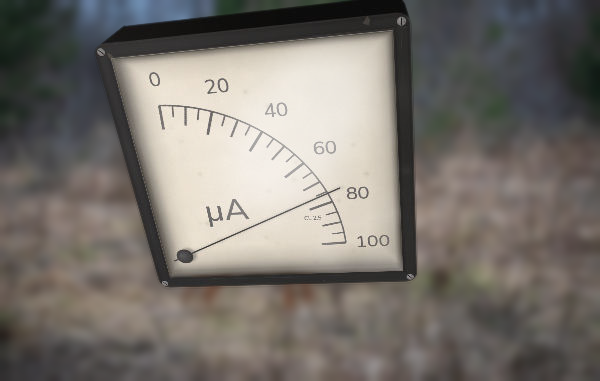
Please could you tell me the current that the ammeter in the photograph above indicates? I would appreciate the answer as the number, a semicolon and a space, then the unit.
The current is 75; µA
